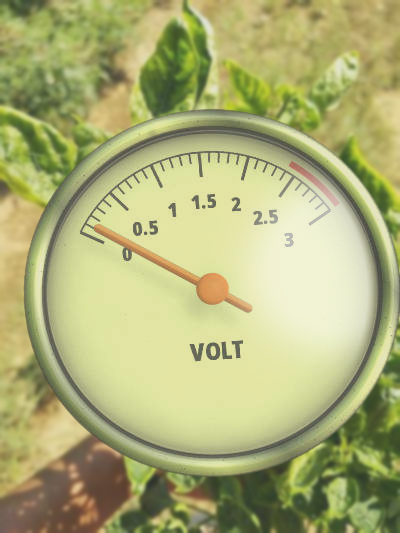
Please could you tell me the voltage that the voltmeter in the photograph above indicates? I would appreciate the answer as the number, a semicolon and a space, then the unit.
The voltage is 0.1; V
